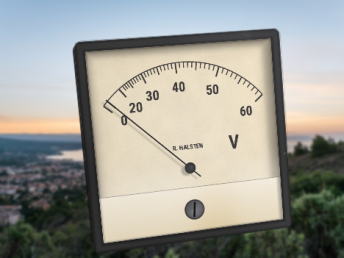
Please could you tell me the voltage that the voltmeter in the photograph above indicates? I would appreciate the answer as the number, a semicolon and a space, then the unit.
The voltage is 10; V
